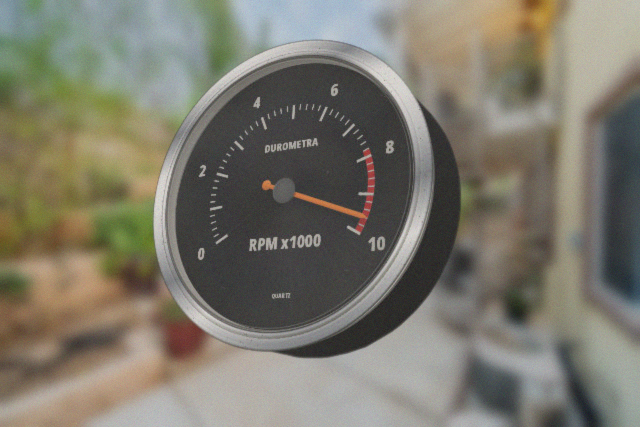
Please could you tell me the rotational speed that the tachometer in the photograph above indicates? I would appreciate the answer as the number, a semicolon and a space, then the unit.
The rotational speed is 9600; rpm
